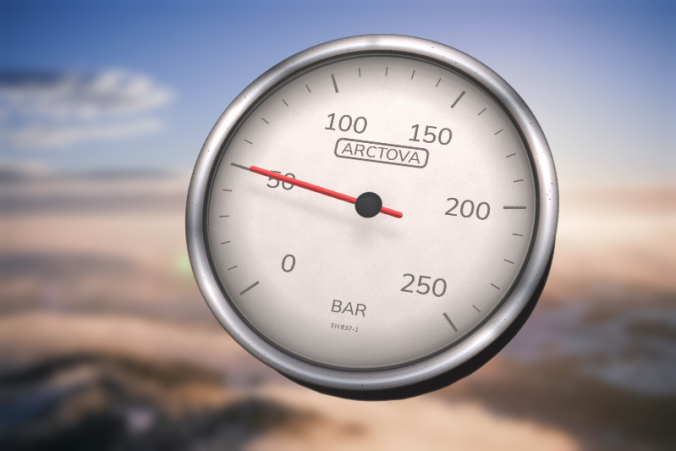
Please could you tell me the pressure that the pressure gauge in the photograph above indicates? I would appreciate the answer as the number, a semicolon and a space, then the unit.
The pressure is 50; bar
